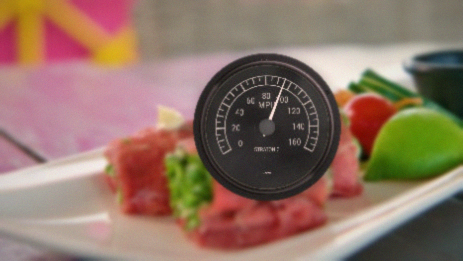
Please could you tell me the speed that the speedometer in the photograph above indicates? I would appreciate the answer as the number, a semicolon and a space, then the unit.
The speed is 95; mph
